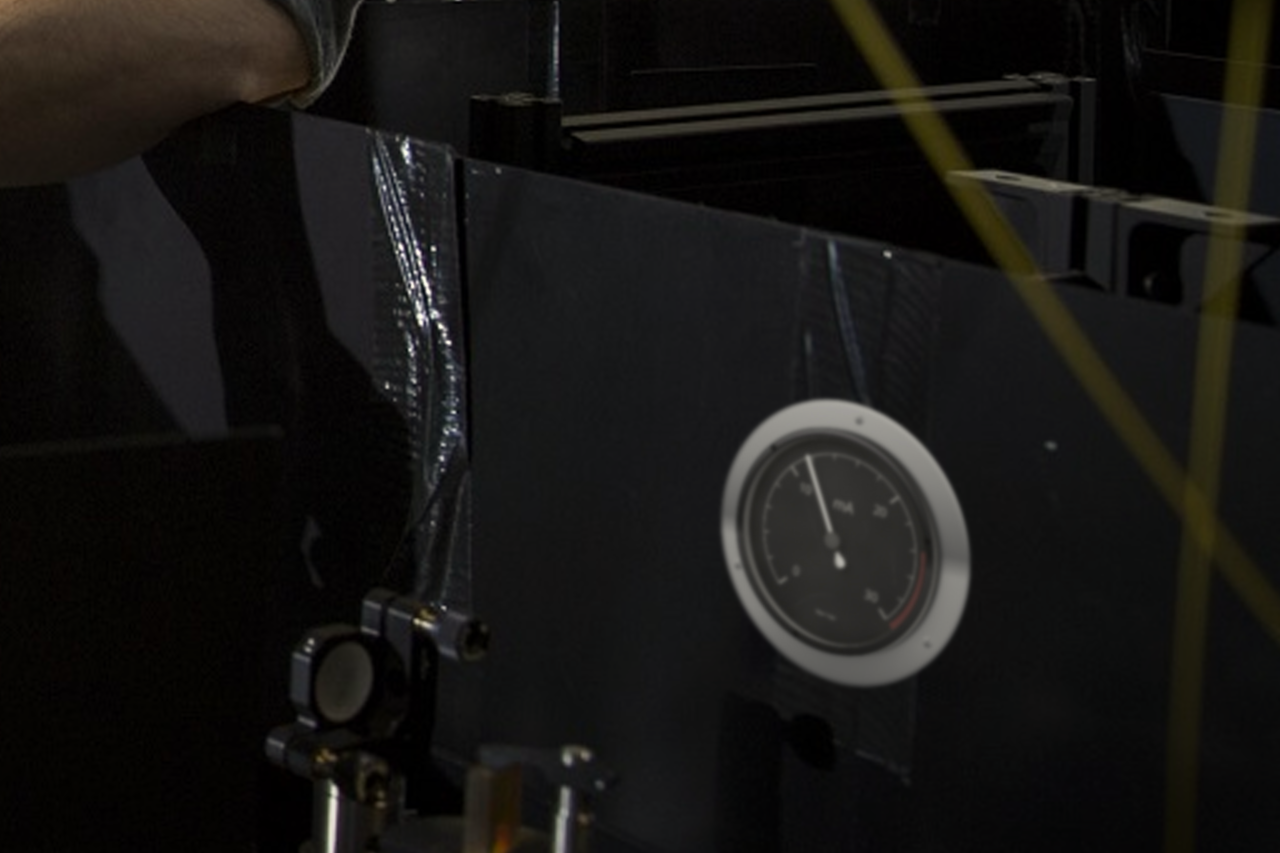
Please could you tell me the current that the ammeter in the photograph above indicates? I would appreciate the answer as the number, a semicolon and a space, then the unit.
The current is 12; mA
